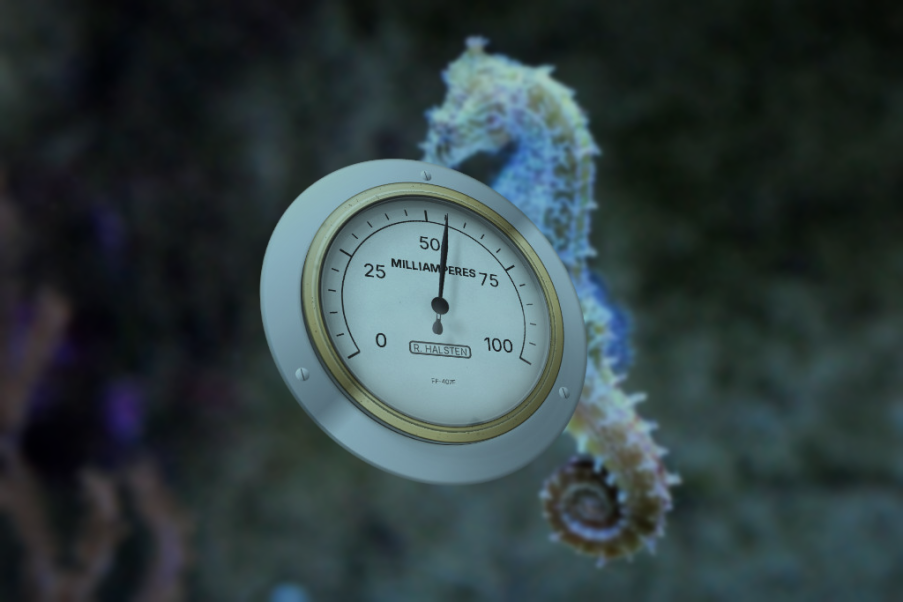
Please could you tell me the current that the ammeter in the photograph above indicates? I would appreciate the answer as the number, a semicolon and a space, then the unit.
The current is 55; mA
